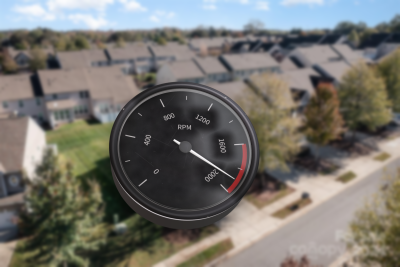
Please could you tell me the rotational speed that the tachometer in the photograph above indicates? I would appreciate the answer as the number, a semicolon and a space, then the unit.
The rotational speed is 1900; rpm
